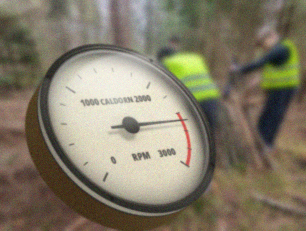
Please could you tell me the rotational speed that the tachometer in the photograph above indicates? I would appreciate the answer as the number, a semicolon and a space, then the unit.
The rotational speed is 2500; rpm
